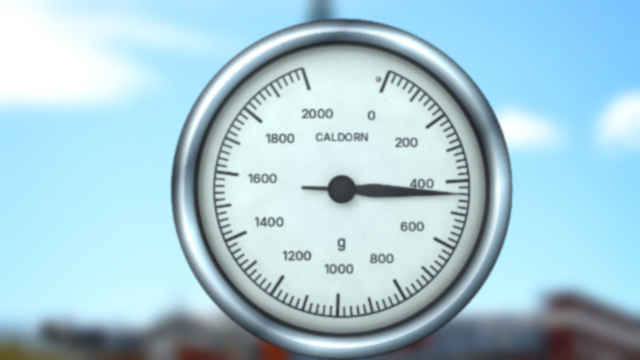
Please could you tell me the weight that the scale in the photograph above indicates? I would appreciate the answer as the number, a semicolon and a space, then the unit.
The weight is 440; g
